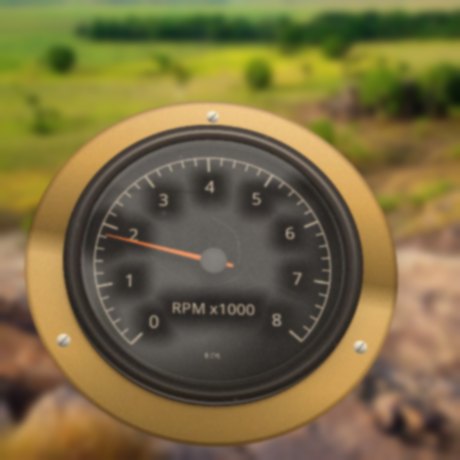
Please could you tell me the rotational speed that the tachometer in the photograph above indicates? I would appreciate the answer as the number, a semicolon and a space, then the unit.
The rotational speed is 1800; rpm
